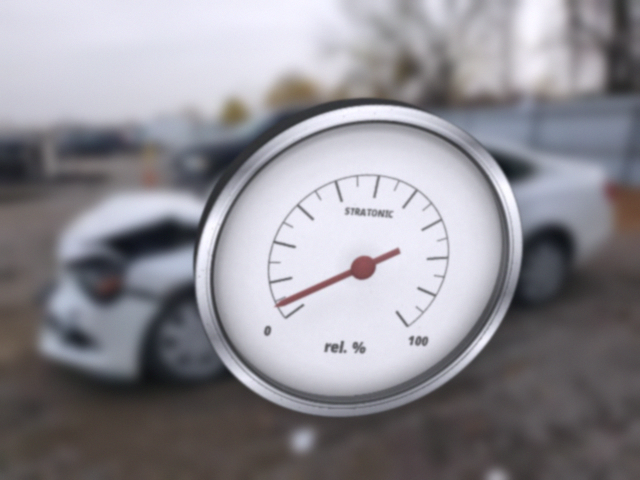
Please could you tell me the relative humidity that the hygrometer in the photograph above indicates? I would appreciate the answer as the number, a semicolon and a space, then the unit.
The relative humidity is 5; %
